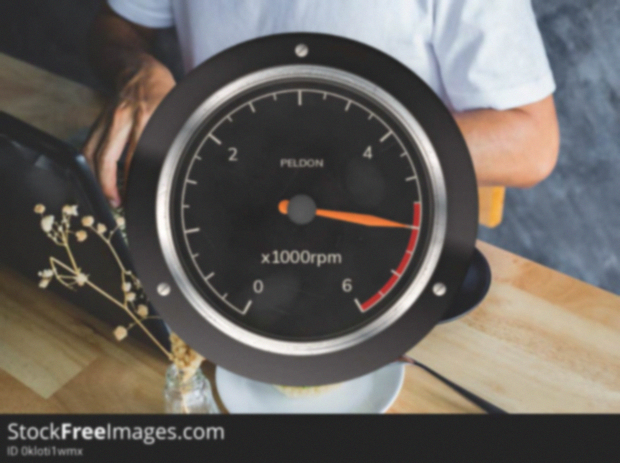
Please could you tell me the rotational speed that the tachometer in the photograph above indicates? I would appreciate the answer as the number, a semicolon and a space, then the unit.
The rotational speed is 5000; rpm
